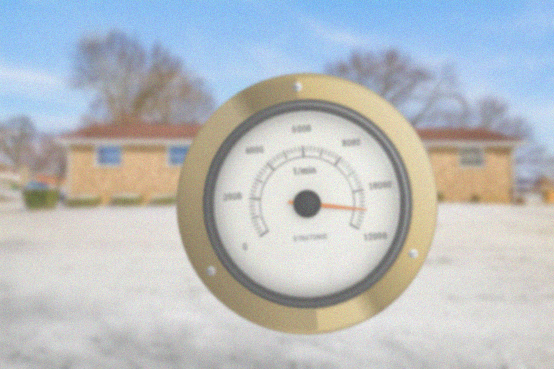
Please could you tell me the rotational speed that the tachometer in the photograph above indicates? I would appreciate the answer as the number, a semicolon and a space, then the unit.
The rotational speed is 11000; rpm
